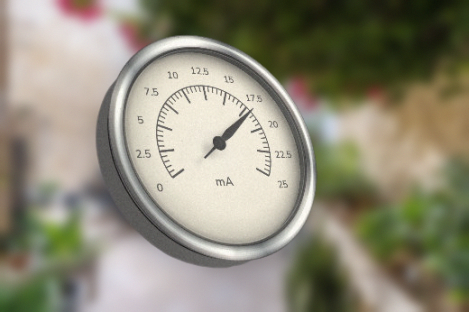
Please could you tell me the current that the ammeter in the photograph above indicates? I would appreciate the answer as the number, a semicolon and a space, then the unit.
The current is 18; mA
